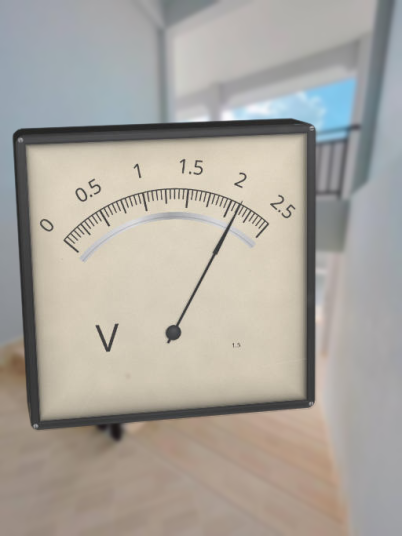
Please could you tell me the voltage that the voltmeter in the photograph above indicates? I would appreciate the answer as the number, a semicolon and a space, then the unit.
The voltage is 2.1; V
